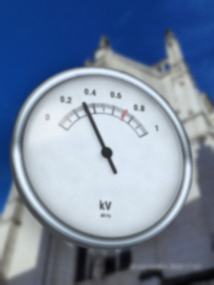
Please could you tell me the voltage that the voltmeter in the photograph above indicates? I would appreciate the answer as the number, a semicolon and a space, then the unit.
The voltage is 0.3; kV
